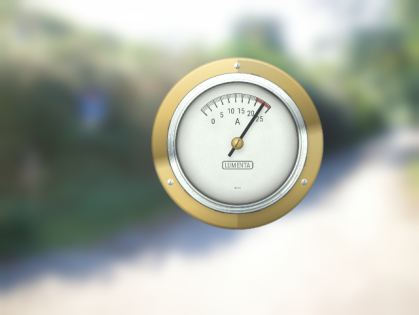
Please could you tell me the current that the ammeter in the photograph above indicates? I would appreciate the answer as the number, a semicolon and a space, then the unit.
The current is 22.5; A
